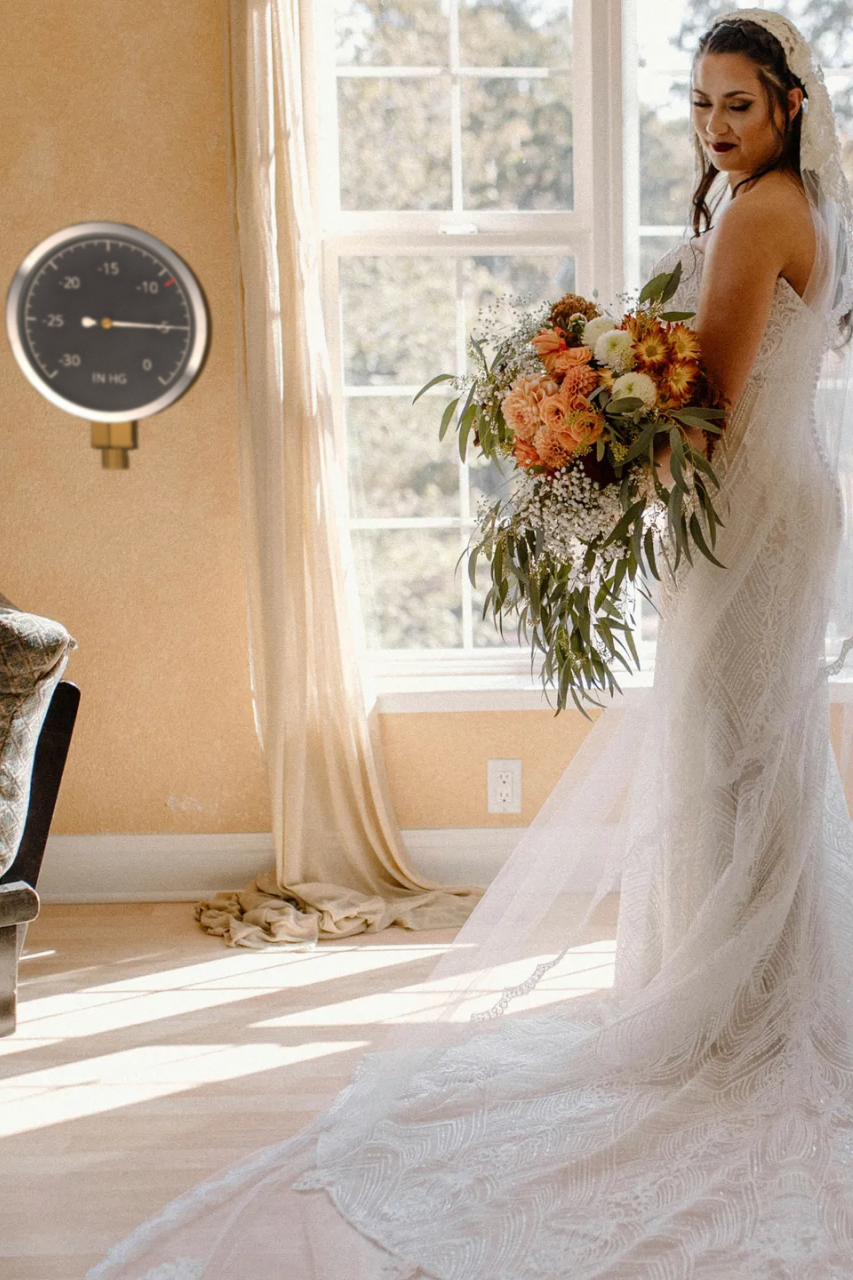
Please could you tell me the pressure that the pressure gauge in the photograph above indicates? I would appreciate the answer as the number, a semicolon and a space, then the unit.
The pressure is -5; inHg
